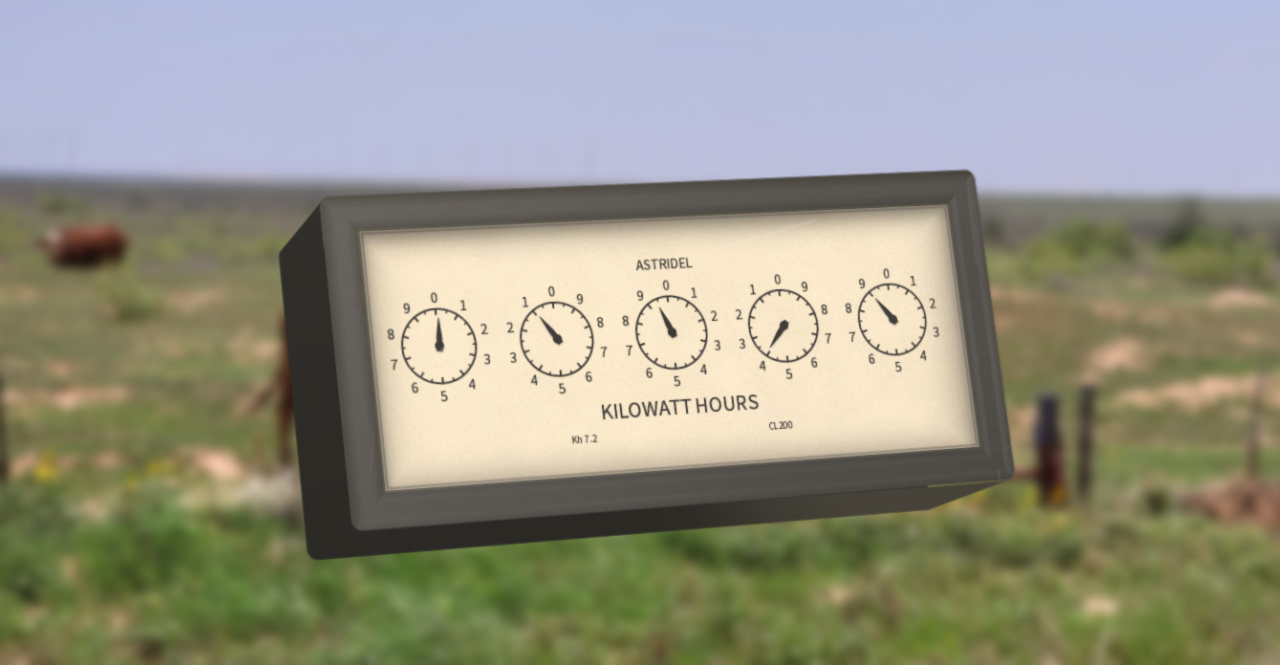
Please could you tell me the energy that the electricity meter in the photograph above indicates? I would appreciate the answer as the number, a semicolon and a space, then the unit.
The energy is 939; kWh
